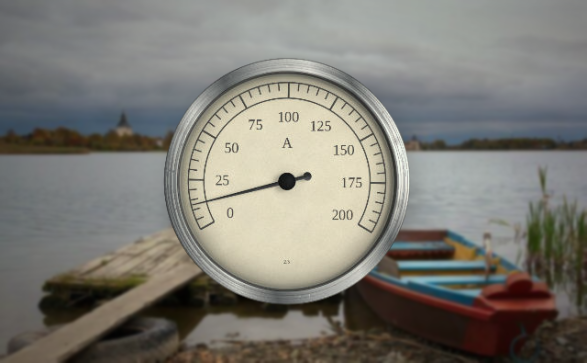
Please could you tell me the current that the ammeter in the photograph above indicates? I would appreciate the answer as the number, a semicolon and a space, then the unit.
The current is 12.5; A
